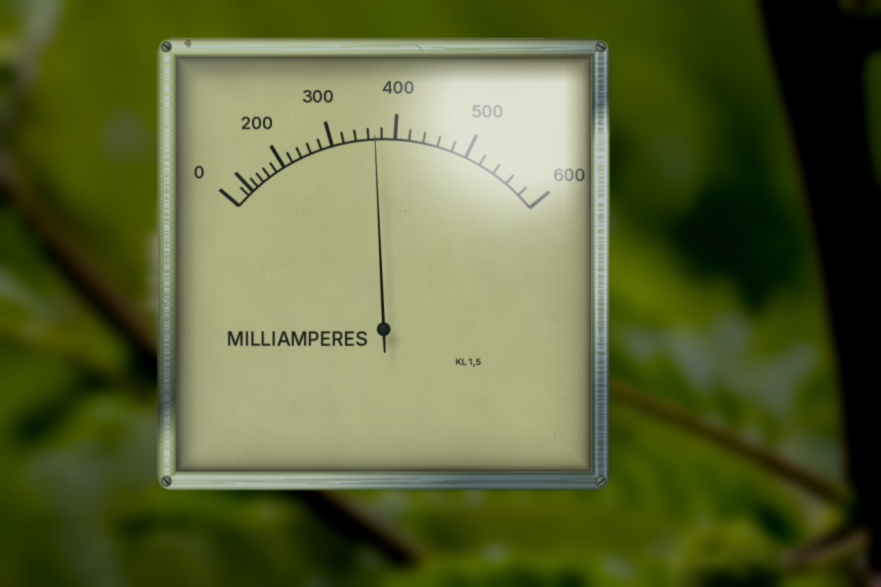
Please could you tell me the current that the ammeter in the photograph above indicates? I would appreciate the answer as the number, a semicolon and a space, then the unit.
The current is 370; mA
